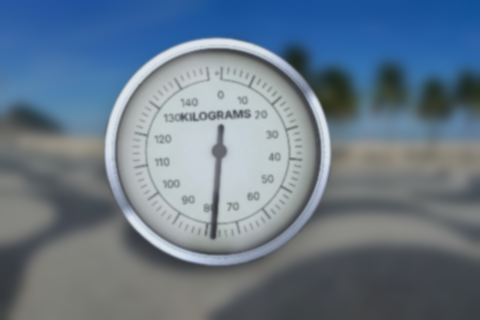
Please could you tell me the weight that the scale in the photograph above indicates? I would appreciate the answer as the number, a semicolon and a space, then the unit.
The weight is 78; kg
